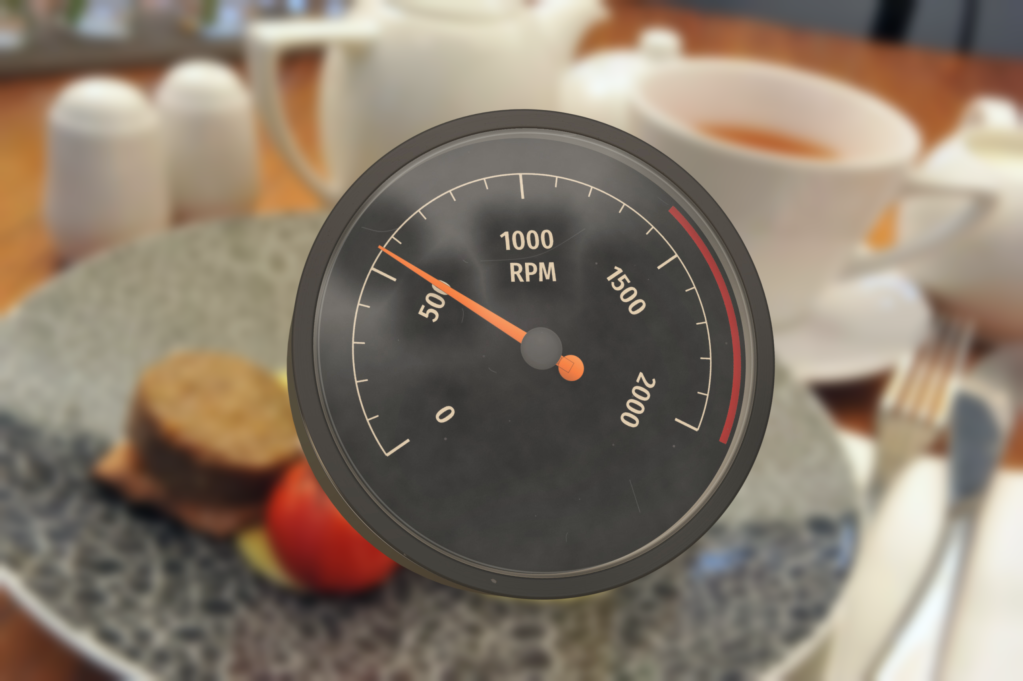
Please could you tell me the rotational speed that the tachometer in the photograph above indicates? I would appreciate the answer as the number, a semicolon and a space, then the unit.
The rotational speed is 550; rpm
